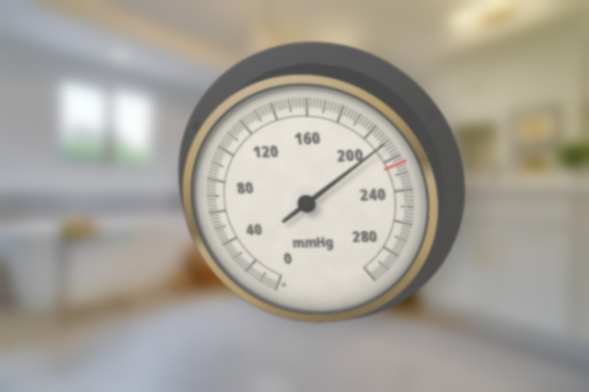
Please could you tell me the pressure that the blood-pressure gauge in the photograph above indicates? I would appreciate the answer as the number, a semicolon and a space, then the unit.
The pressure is 210; mmHg
